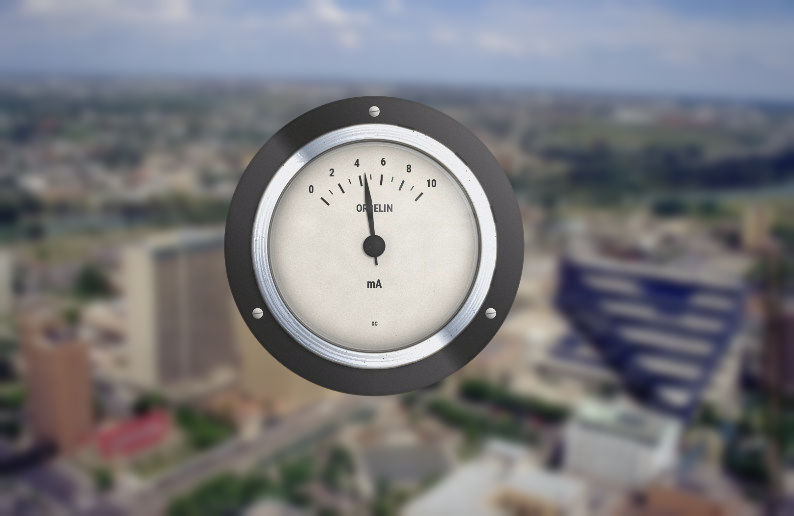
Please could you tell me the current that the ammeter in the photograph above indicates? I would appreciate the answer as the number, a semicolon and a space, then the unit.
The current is 4.5; mA
